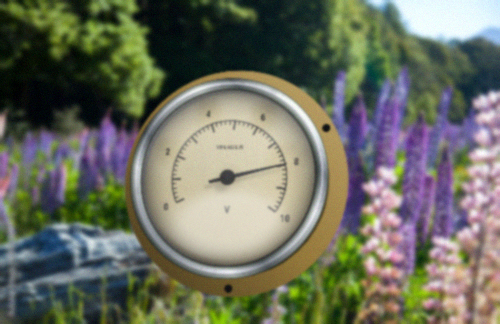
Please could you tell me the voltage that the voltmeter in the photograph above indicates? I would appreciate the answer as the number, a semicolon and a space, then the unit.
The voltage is 8; V
